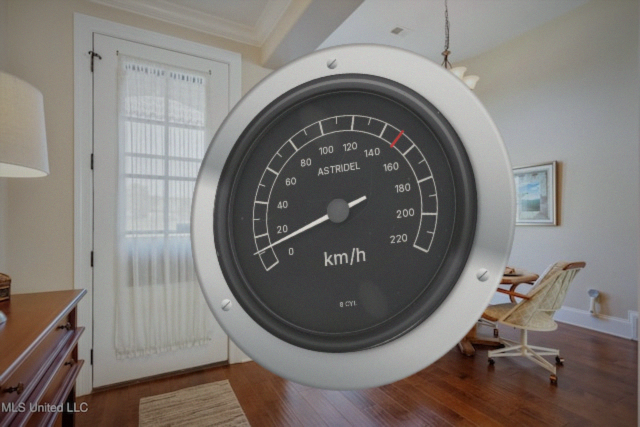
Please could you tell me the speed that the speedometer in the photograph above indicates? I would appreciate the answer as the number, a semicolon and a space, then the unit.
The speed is 10; km/h
